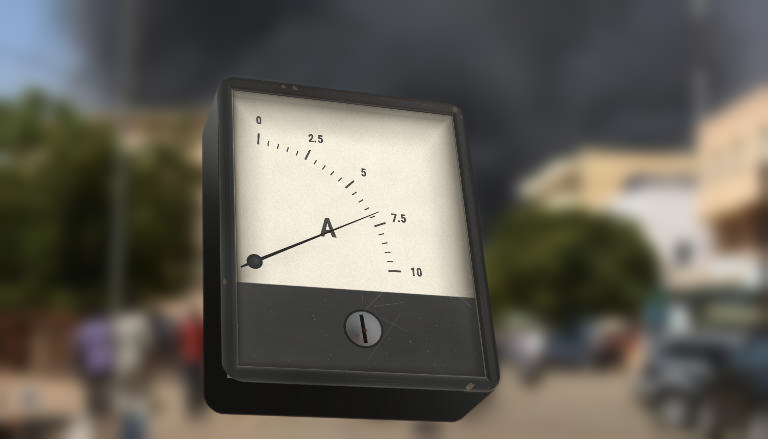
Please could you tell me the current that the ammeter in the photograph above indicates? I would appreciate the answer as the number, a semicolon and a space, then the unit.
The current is 7; A
